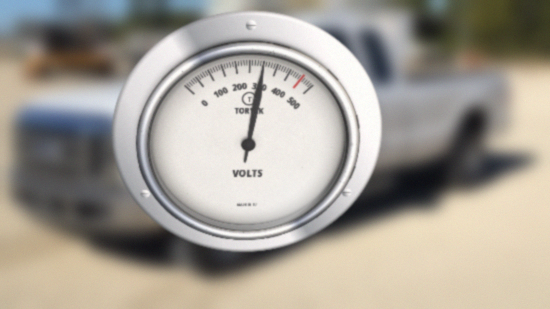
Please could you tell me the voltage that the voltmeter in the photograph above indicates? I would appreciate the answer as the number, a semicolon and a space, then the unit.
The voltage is 300; V
